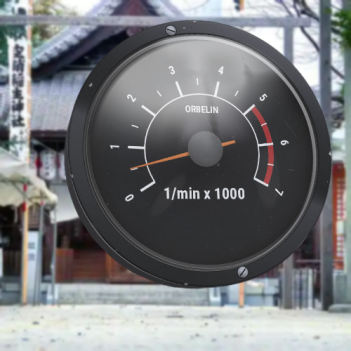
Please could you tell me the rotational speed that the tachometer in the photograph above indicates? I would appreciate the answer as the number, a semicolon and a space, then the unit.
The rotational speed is 500; rpm
